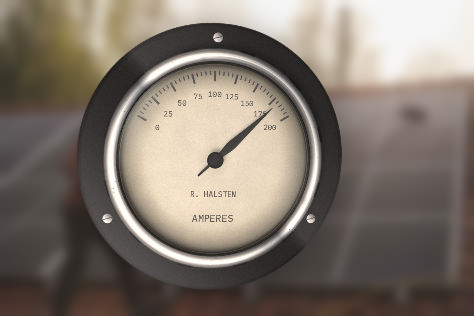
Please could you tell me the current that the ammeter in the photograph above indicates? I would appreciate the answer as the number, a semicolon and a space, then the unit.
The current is 180; A
